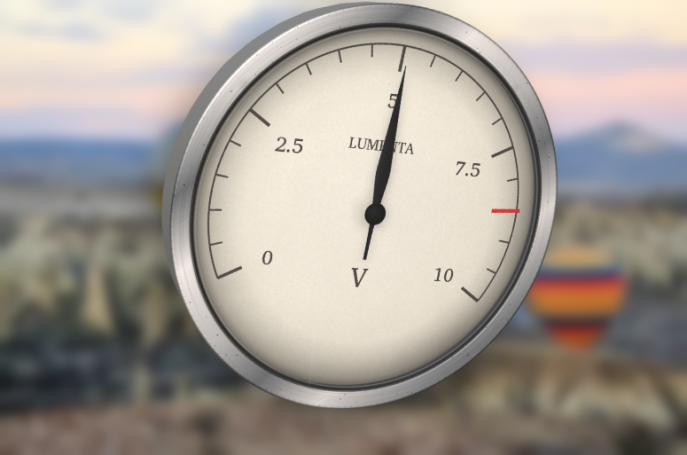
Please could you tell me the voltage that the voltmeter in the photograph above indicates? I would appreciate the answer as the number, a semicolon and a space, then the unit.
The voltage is 5; V
